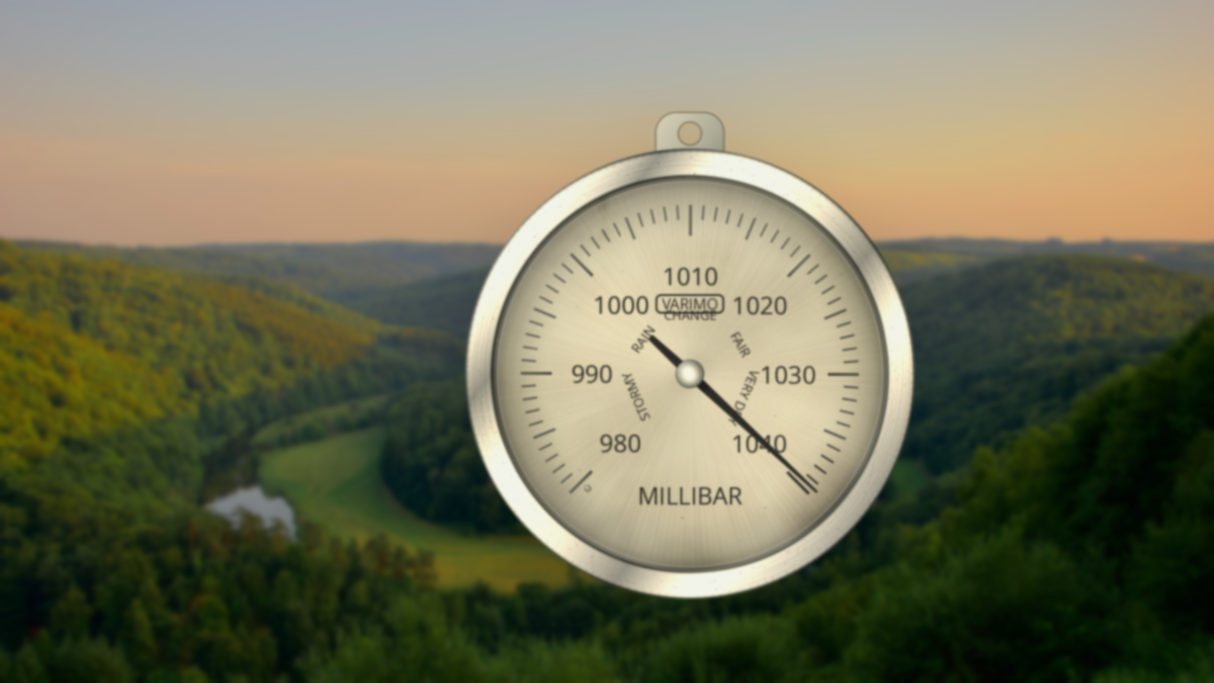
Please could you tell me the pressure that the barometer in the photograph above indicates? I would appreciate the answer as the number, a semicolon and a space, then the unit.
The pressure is 1039.5; mbar
